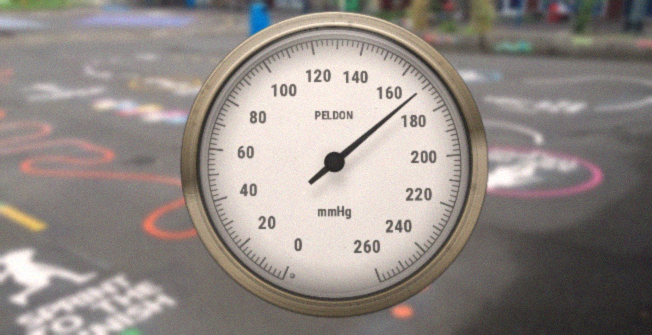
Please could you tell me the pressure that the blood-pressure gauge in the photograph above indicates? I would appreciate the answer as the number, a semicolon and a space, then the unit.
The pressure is 170; mmHg
